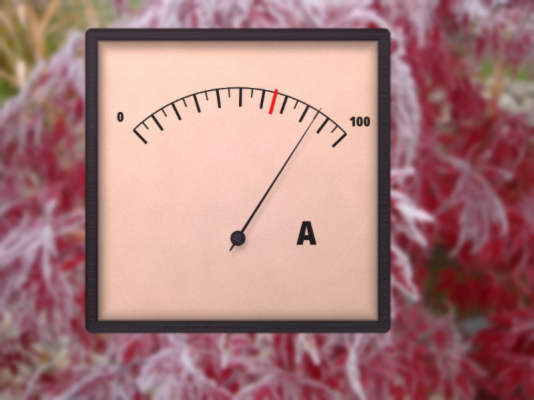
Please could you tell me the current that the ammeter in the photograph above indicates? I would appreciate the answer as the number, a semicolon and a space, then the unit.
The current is 85; A
